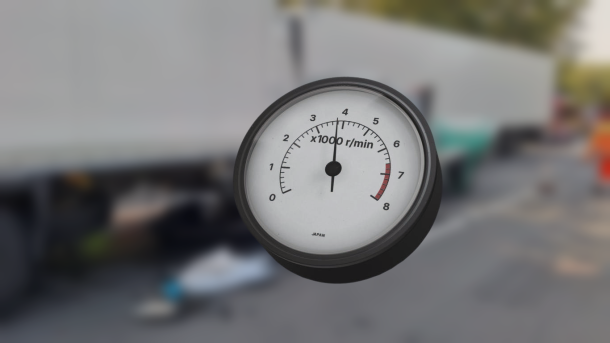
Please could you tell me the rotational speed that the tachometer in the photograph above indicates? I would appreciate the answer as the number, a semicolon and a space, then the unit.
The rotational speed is 3800; rpm
